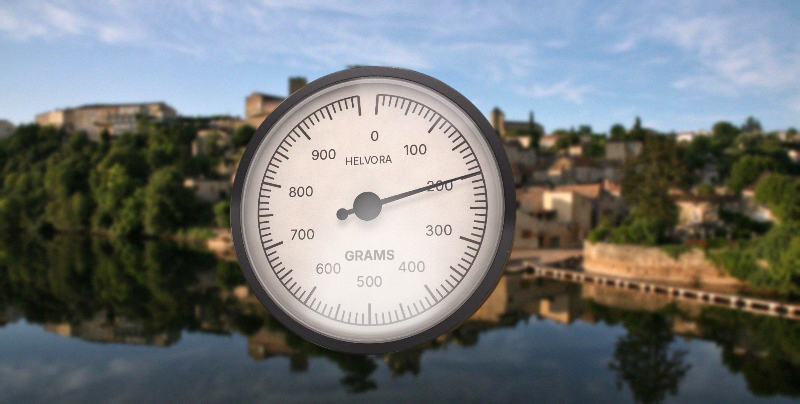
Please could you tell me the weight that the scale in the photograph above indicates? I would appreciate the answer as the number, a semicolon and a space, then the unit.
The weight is 200; g
